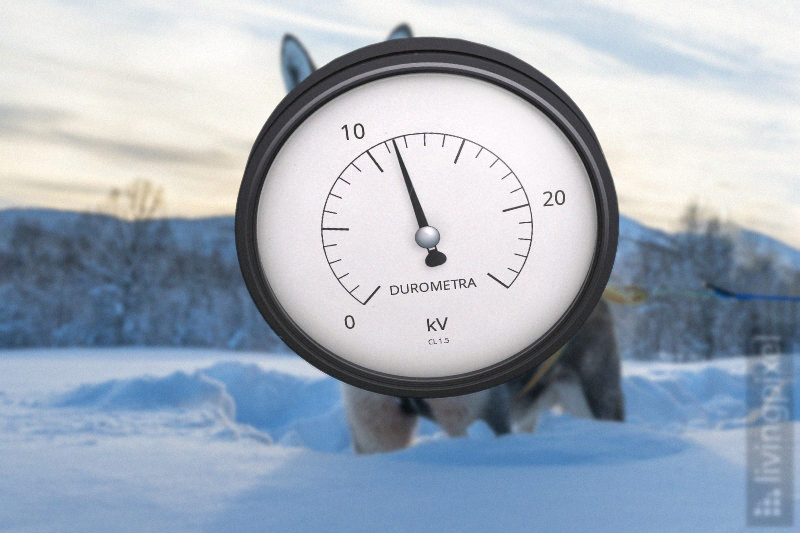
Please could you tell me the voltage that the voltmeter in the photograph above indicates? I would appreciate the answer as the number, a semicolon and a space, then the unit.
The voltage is 11.5; kV
